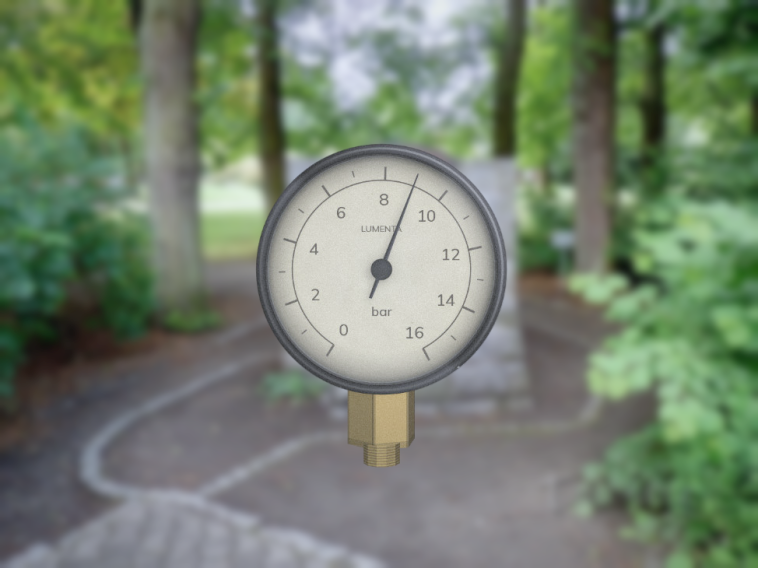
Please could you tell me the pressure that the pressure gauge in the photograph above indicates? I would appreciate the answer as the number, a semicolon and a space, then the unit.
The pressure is 9; bar
